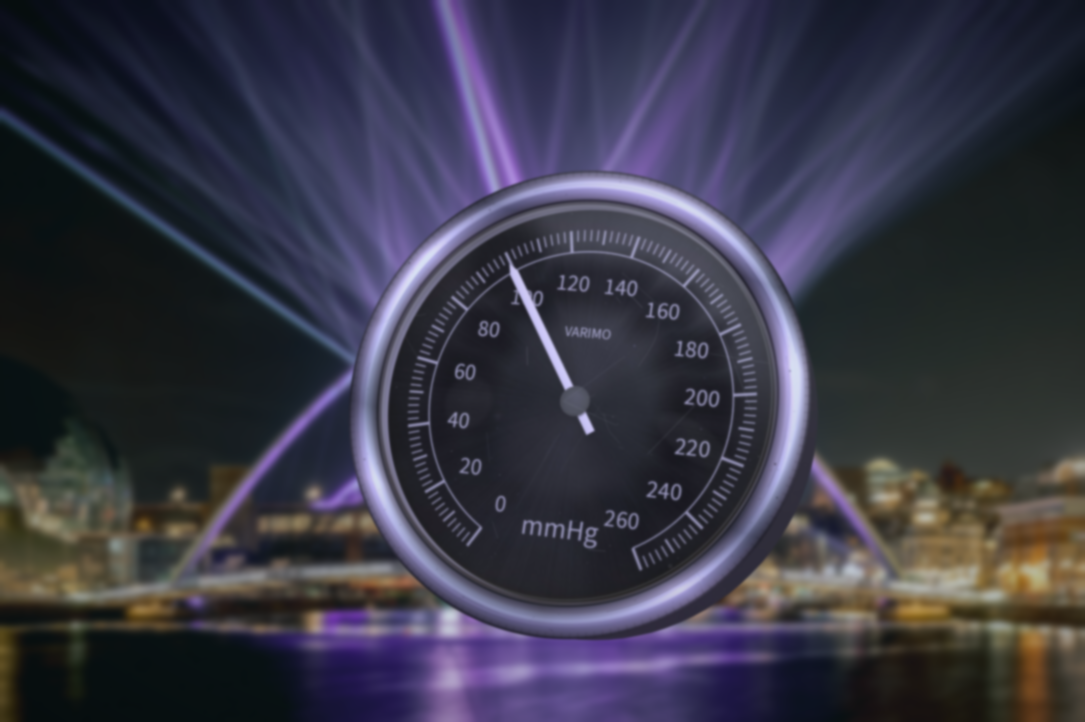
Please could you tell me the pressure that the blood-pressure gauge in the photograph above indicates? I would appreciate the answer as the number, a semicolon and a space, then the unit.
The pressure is 100; mmHg
